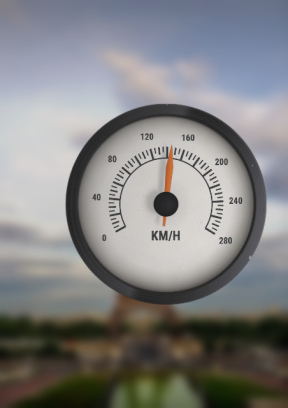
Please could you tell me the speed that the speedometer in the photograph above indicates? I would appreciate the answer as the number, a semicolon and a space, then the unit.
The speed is 145; km/h
